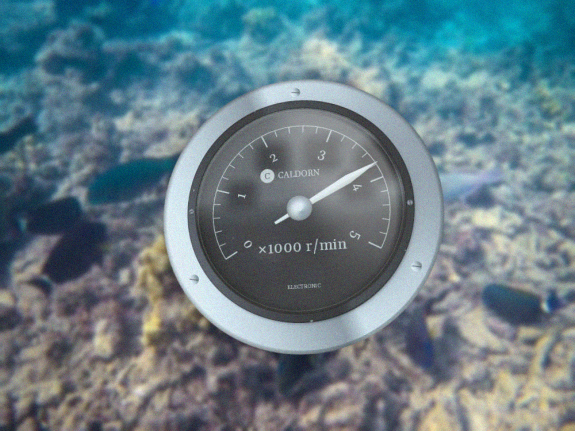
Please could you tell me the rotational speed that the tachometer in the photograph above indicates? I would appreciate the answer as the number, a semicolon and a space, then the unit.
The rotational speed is 3800; rpm
